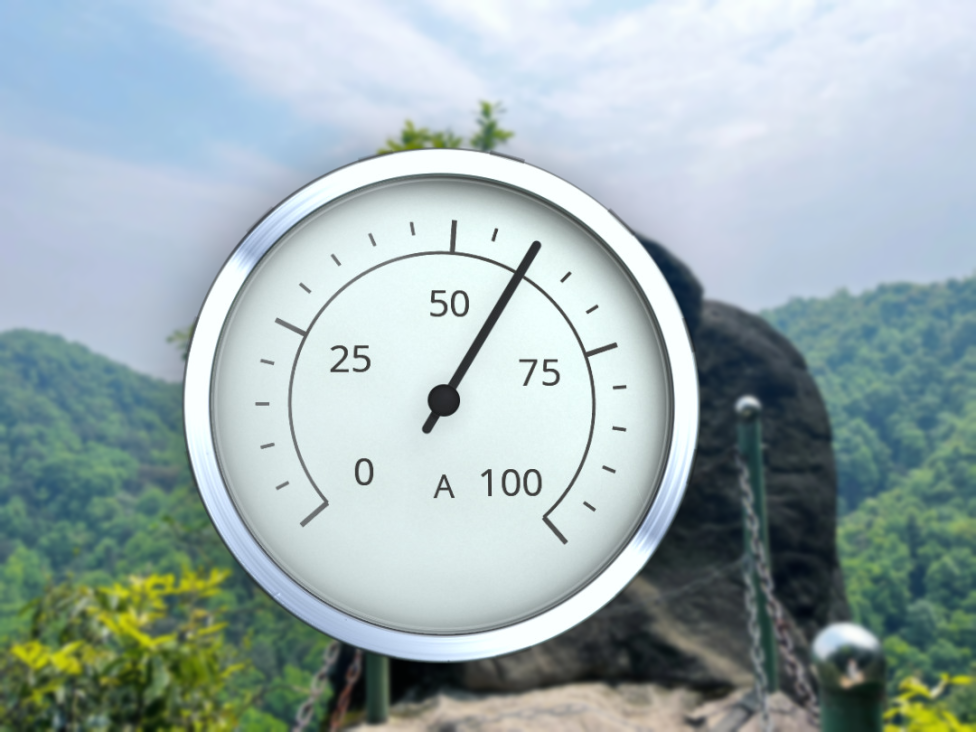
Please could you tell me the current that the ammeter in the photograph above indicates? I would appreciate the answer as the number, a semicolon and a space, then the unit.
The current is 60; A
